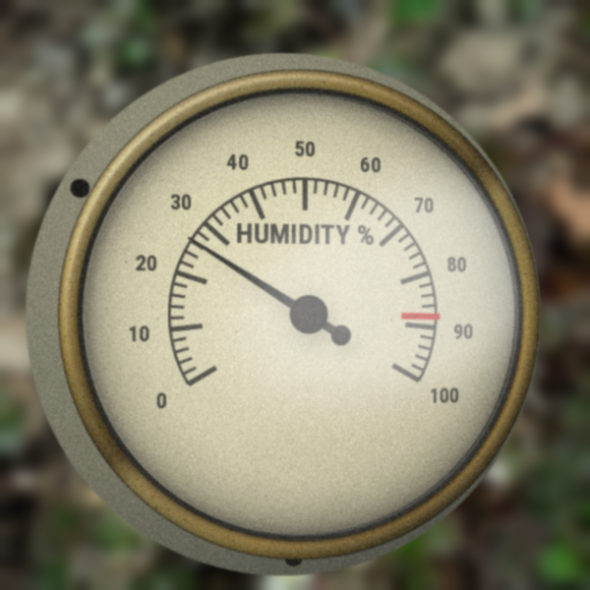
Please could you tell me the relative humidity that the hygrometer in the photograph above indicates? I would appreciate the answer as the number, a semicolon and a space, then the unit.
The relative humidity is 26; %
